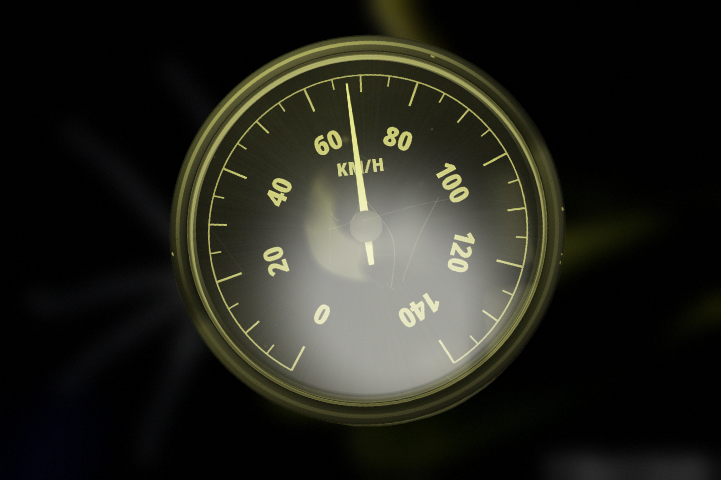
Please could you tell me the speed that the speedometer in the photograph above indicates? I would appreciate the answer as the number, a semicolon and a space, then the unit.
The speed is 67.5; km/h
